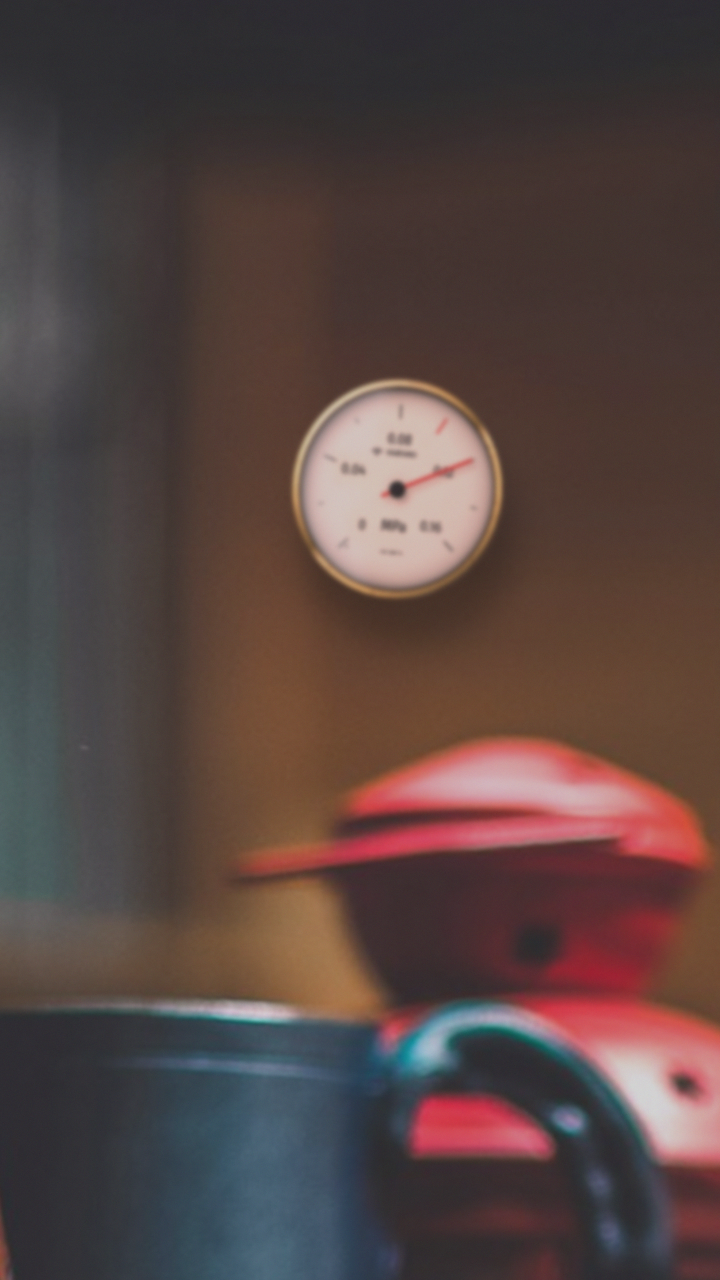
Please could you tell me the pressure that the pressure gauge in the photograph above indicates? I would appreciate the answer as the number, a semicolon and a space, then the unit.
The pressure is 0.12; MPa
